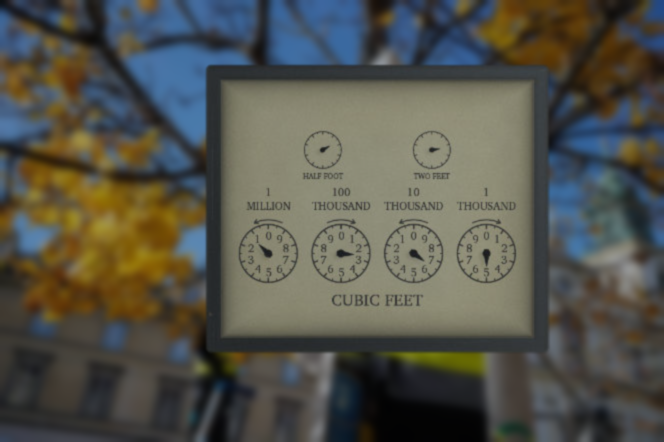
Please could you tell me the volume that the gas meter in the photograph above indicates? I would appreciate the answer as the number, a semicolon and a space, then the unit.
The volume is 126500; ft³
